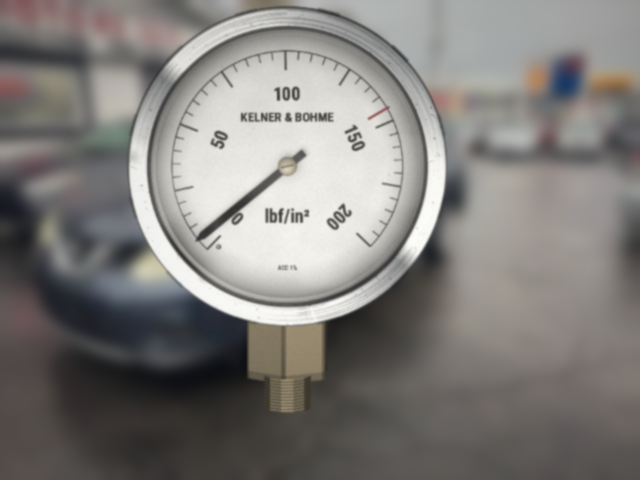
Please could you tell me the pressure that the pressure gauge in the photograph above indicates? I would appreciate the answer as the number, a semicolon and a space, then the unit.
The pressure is 5; psi
